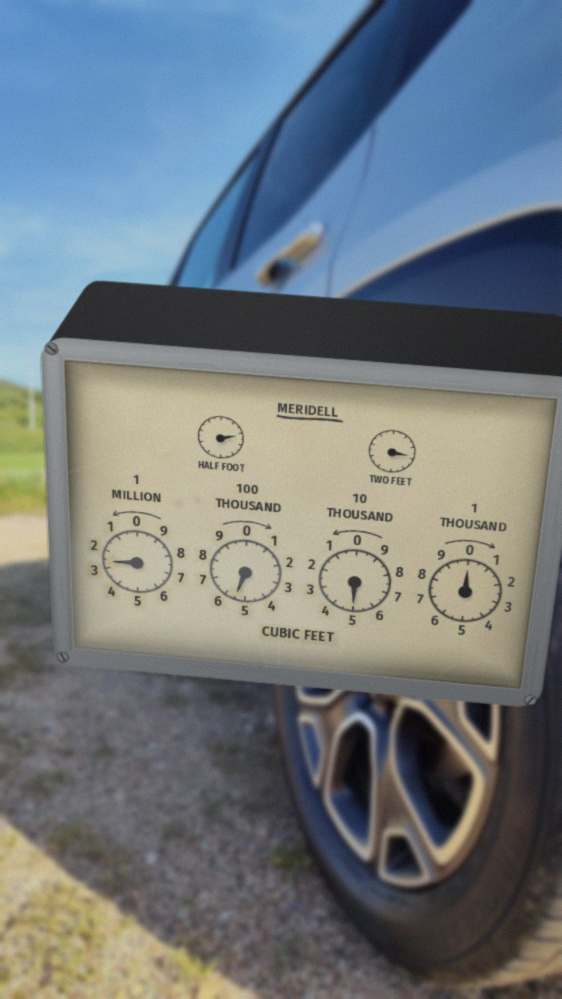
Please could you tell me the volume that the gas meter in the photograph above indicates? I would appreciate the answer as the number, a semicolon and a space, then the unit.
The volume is 255000; ft³
